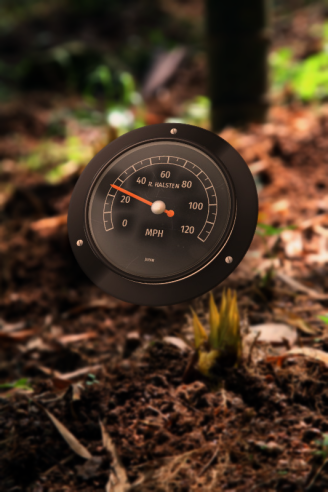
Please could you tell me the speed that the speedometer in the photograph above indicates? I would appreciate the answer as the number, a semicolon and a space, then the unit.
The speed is 25; mph
